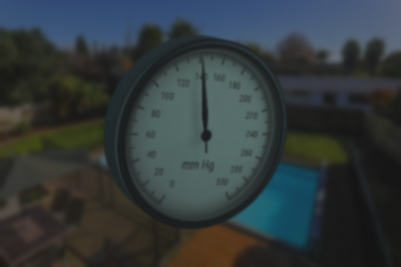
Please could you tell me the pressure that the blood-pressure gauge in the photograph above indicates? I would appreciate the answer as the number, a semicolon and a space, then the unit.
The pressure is 140; mmHg
